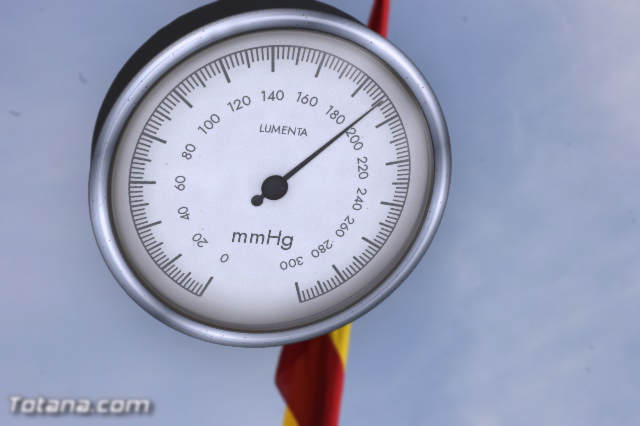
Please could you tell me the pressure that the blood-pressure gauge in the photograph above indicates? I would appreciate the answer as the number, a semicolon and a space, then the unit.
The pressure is 190; mmHg
